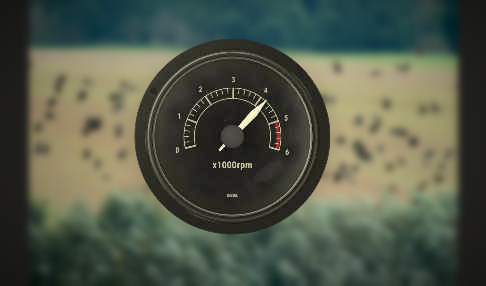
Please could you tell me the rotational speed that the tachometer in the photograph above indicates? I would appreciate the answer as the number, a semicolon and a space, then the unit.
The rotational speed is 4200; rpm
